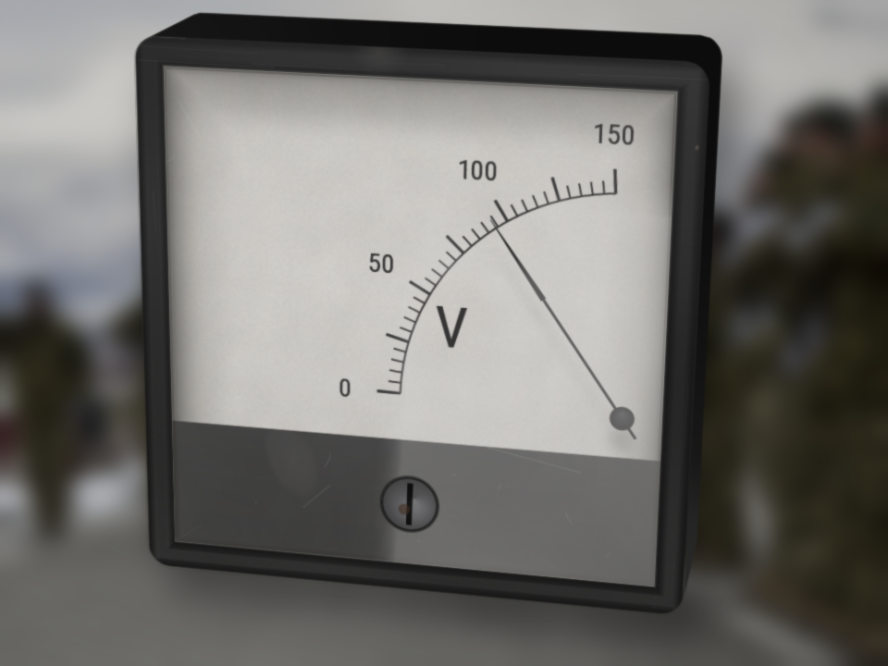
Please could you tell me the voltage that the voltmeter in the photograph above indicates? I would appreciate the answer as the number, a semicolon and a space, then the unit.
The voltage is 95; V
